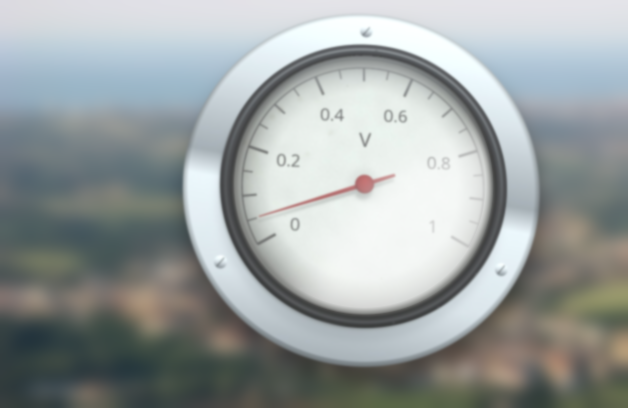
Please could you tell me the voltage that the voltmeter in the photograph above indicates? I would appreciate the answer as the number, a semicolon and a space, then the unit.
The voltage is 0.05; V
